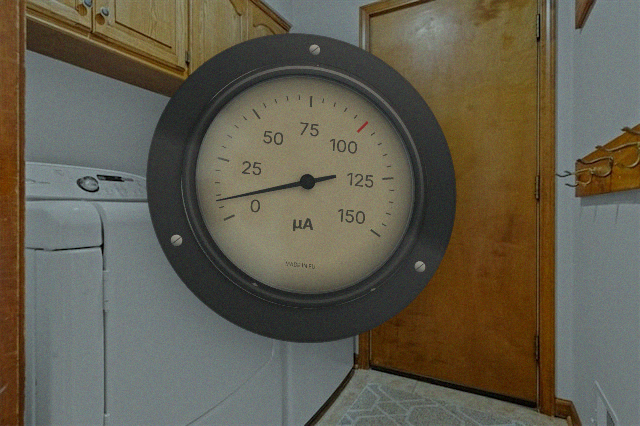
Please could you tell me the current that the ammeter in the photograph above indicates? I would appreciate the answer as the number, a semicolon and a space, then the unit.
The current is 7.5; µA
